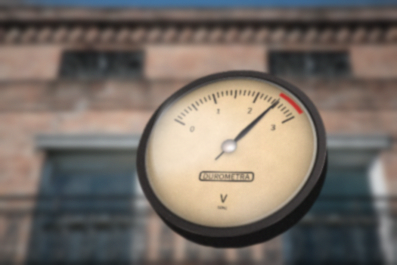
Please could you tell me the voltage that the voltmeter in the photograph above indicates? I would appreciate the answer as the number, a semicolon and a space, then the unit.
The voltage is 2.5; V
